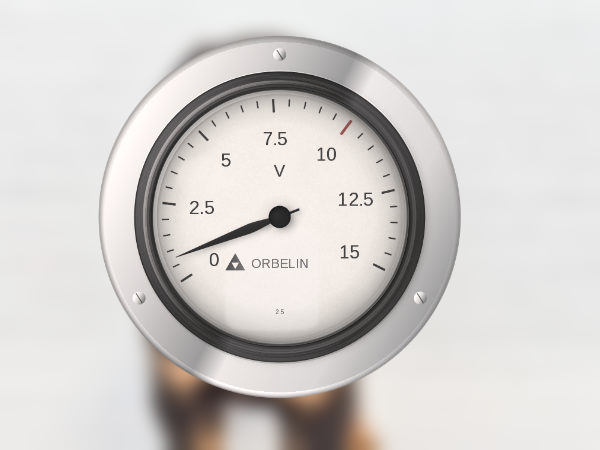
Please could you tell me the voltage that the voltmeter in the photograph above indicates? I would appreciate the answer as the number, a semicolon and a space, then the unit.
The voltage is 0.75; V
